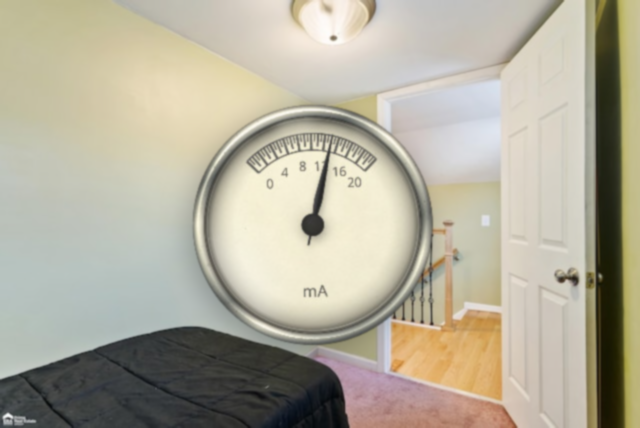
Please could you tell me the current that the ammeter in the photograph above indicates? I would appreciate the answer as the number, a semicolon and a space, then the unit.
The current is 13; mA
